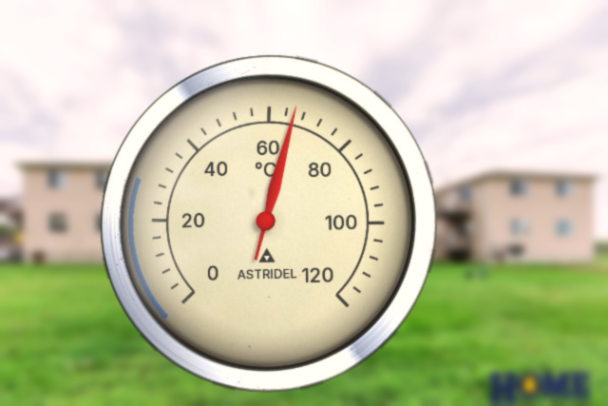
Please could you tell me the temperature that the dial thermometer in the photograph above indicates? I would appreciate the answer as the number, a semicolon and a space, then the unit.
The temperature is 66; °C
